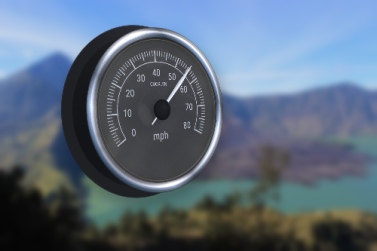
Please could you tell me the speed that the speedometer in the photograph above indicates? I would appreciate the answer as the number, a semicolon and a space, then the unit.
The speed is 55; mph
